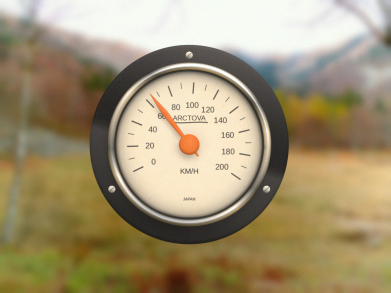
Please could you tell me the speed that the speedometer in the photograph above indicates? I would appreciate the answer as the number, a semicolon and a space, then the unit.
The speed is 65; km/h
